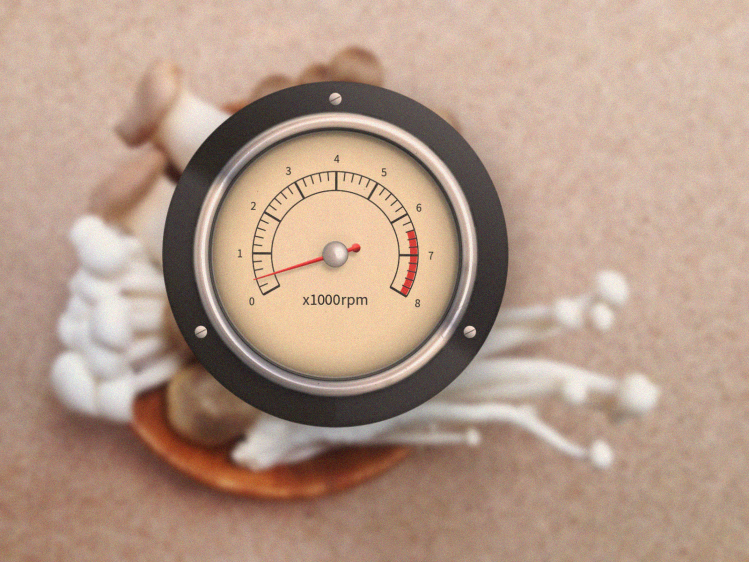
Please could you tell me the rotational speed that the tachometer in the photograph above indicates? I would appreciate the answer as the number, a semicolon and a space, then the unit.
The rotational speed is 400; rpm
